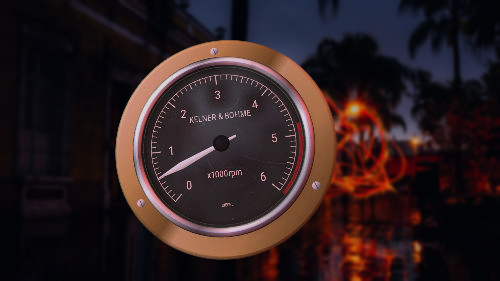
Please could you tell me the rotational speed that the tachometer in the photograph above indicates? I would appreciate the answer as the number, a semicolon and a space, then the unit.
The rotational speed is 500; rpm
